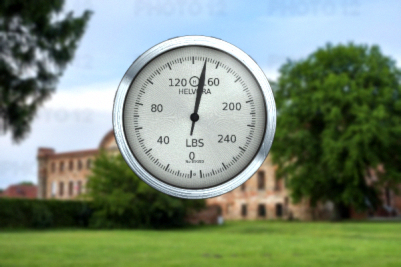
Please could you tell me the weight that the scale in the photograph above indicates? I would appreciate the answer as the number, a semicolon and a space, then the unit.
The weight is 150; lb
